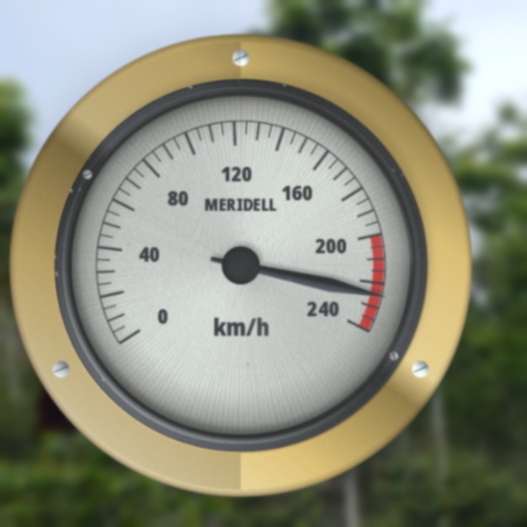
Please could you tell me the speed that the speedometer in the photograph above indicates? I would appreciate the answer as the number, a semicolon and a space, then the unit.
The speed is 225; km/h
